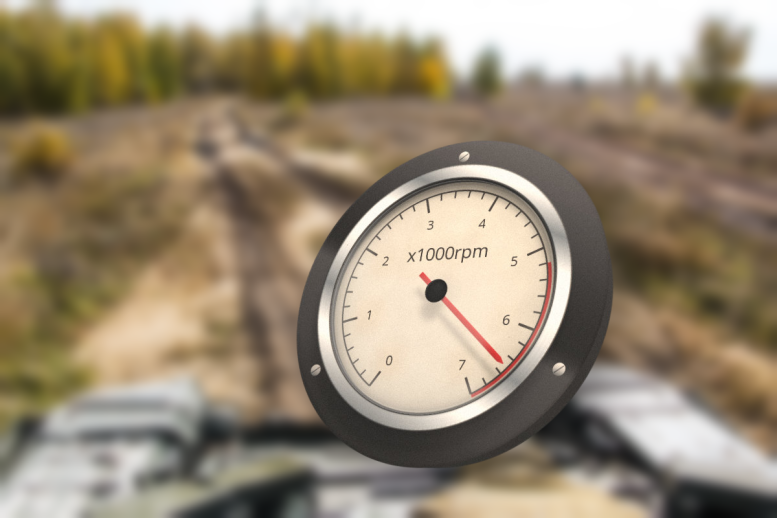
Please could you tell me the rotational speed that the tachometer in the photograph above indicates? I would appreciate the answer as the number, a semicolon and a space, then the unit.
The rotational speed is 6500; rpm
